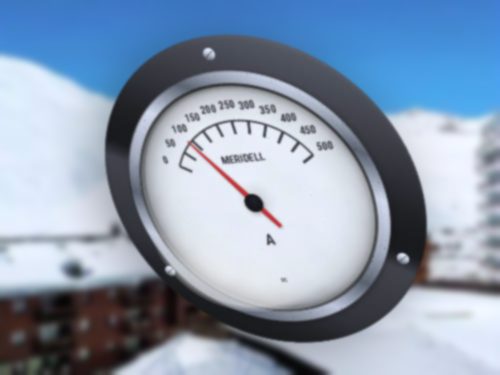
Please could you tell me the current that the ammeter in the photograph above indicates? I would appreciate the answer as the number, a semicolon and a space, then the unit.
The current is 100; A
